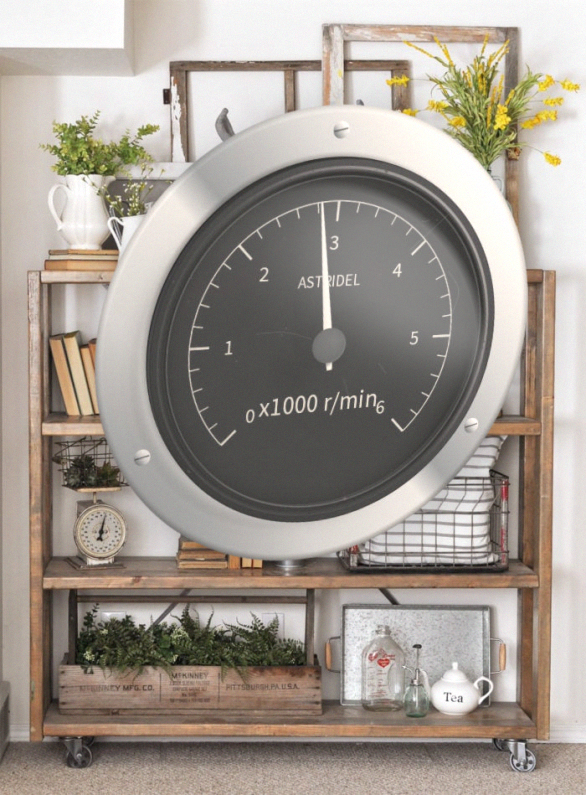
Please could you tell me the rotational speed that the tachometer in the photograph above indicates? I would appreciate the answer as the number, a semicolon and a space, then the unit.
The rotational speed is 2800; rpm
